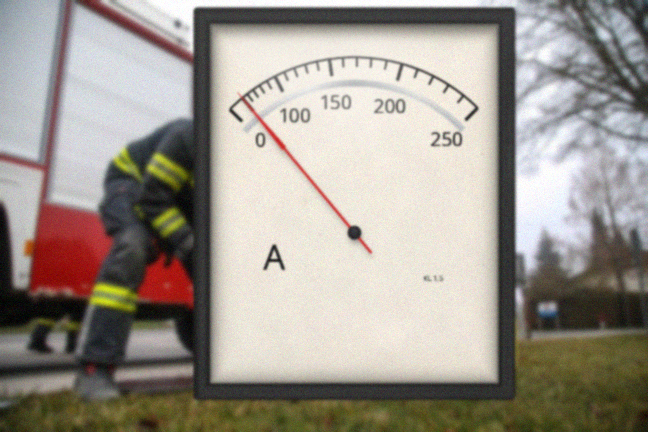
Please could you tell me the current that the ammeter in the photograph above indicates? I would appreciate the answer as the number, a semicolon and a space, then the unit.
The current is 50; A
